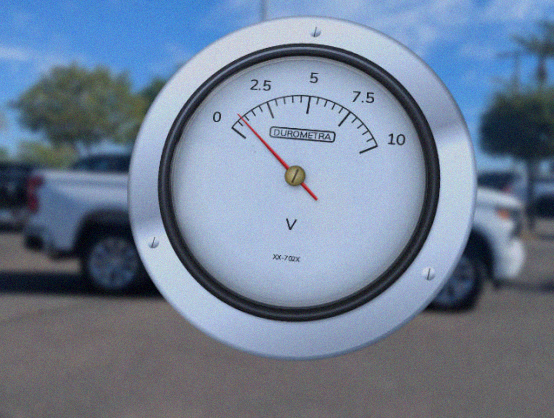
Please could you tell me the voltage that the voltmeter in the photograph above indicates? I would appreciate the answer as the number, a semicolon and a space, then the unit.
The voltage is 0.75; V
